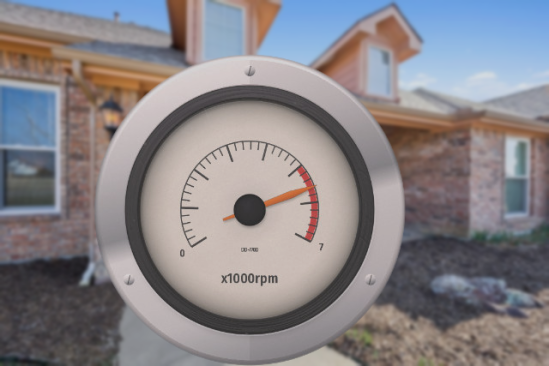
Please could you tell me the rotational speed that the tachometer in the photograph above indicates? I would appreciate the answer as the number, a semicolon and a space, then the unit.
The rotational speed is 5600; rpm
